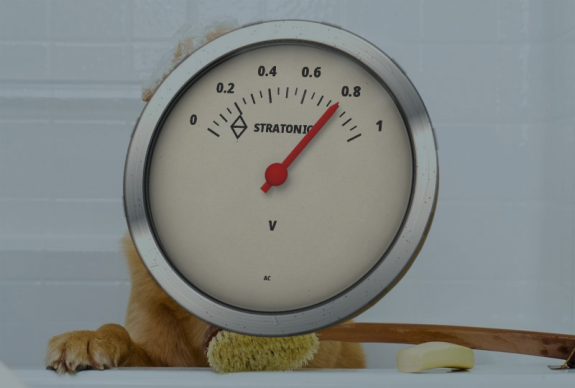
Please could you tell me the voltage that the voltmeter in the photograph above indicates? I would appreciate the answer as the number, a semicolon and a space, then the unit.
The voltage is 0.8; V
